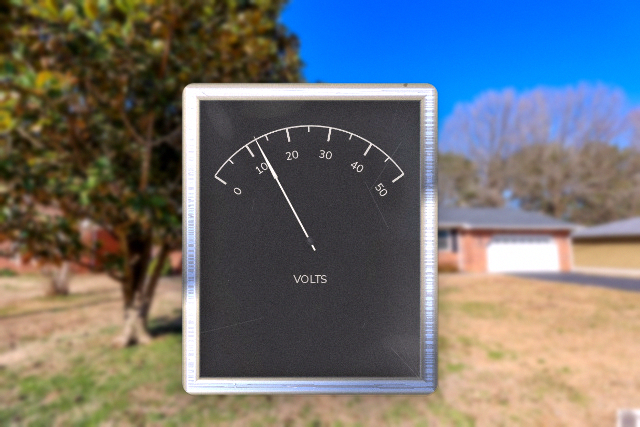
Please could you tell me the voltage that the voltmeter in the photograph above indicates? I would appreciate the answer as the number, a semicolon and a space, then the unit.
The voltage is 12.5; V
